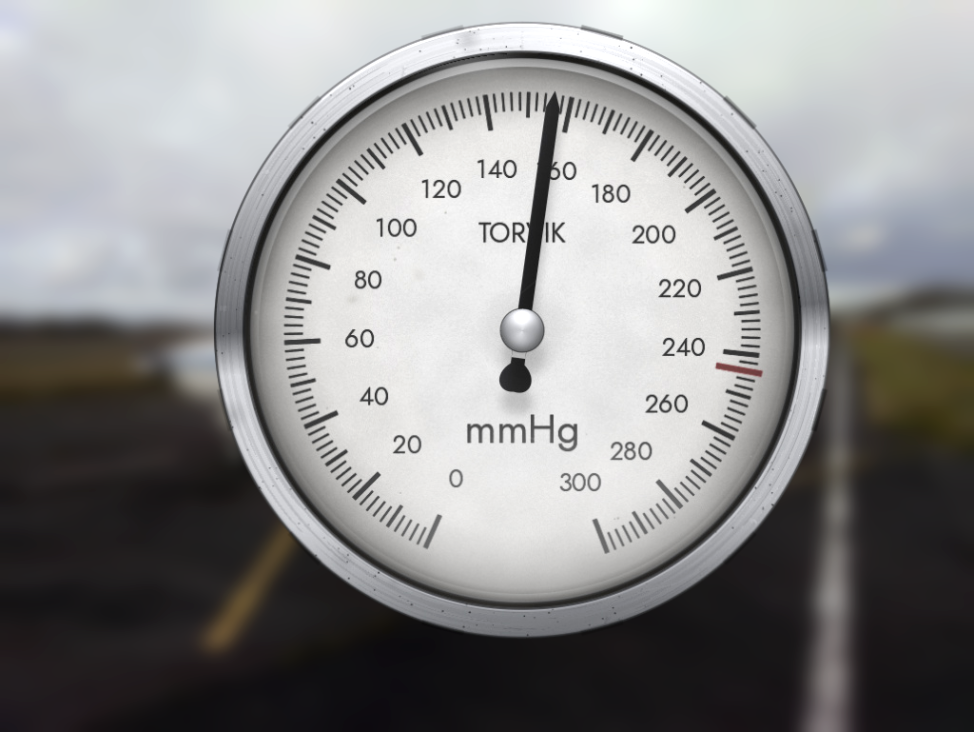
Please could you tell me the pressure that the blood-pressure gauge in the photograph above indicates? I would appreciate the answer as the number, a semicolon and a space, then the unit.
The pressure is 156; mmHg
